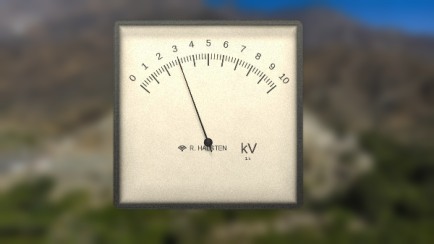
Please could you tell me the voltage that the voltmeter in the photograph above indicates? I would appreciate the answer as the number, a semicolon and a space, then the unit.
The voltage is 3; kV
